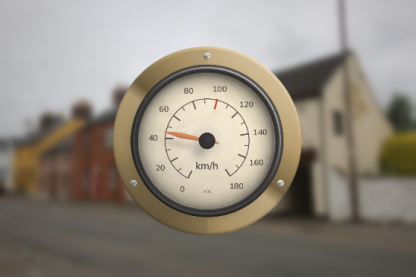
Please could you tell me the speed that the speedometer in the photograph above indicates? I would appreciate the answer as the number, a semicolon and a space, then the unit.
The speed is 45; km/h
